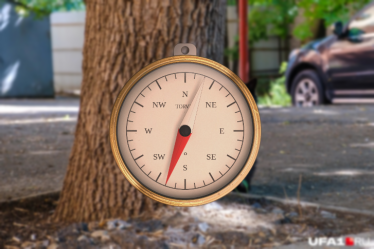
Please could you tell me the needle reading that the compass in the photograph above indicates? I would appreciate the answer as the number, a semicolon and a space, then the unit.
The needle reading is 200; °
